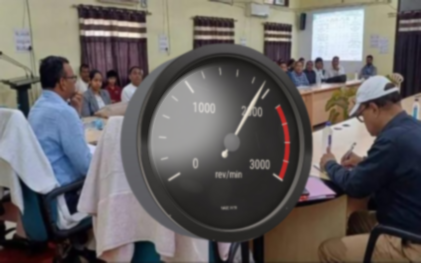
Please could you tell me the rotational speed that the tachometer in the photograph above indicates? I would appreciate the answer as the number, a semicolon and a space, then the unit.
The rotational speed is 1900; rpm
